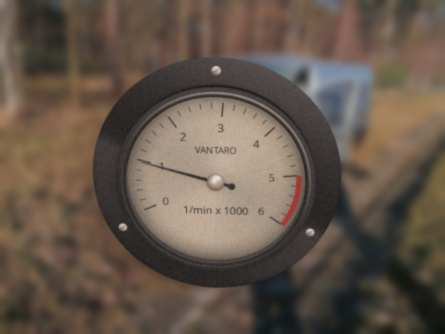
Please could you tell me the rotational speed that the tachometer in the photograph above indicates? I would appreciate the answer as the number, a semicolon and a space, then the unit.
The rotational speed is 1000; rpm
